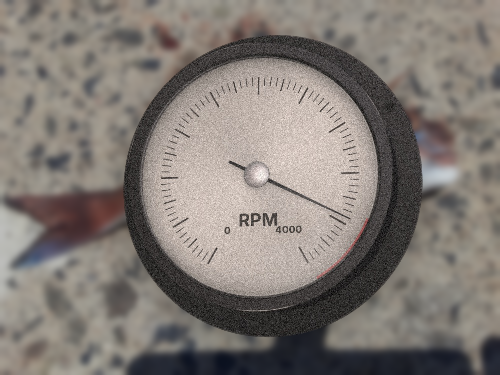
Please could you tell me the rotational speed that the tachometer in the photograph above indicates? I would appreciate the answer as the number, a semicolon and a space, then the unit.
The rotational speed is 3550; rpm
